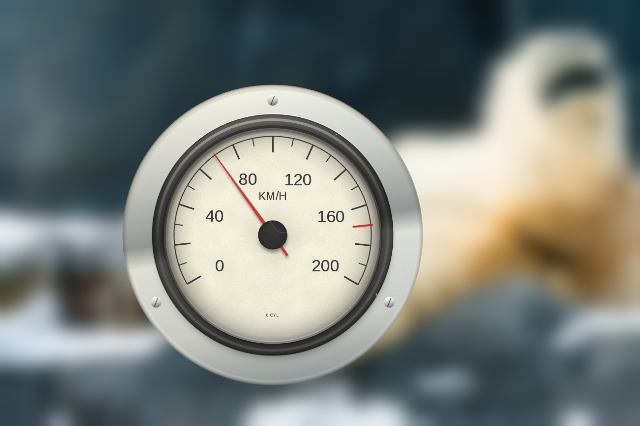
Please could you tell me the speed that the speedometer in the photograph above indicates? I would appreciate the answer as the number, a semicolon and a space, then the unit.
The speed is 70; km/h
